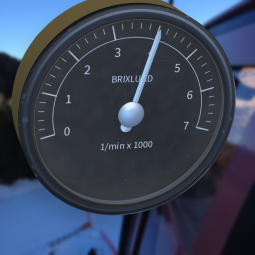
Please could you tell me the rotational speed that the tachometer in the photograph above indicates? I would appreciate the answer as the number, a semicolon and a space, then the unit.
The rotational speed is 4000; rpm
